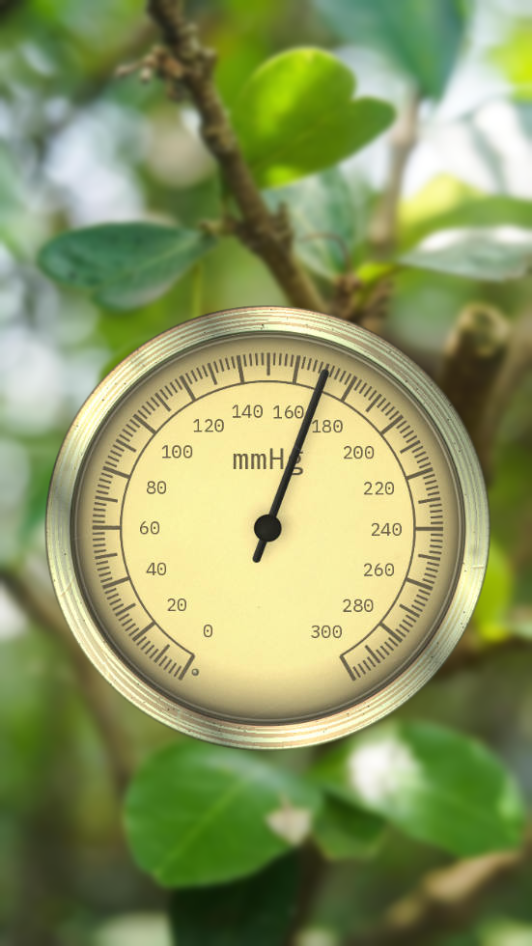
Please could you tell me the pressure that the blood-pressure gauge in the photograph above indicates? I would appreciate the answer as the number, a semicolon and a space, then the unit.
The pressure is 170; mmHg
